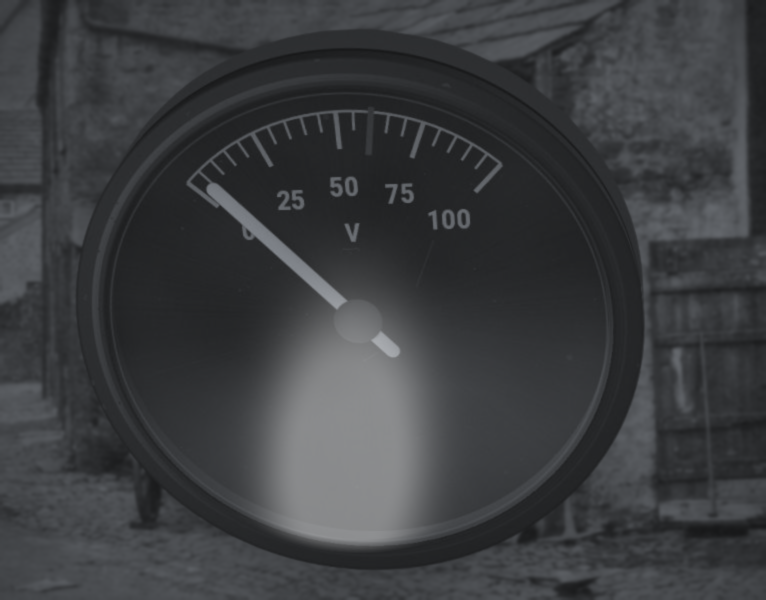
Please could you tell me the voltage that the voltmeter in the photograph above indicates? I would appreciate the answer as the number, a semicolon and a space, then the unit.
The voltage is 5; V
